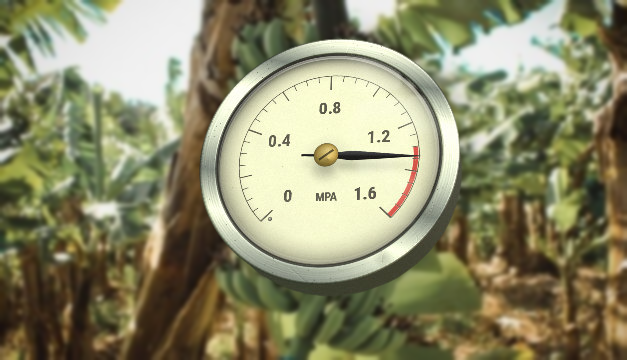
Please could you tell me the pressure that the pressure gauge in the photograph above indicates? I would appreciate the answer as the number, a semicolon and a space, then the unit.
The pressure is 1.35; MPa
